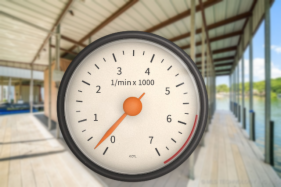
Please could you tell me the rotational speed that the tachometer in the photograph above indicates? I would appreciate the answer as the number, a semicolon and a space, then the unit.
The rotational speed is 250; rpm
